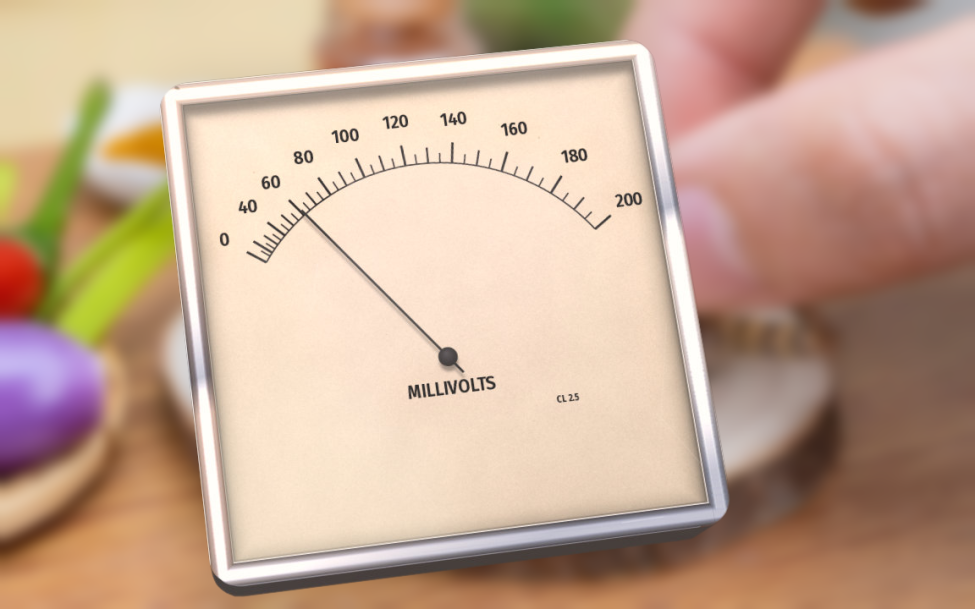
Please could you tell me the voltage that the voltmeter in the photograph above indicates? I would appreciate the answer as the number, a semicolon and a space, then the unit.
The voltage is 60; mV
